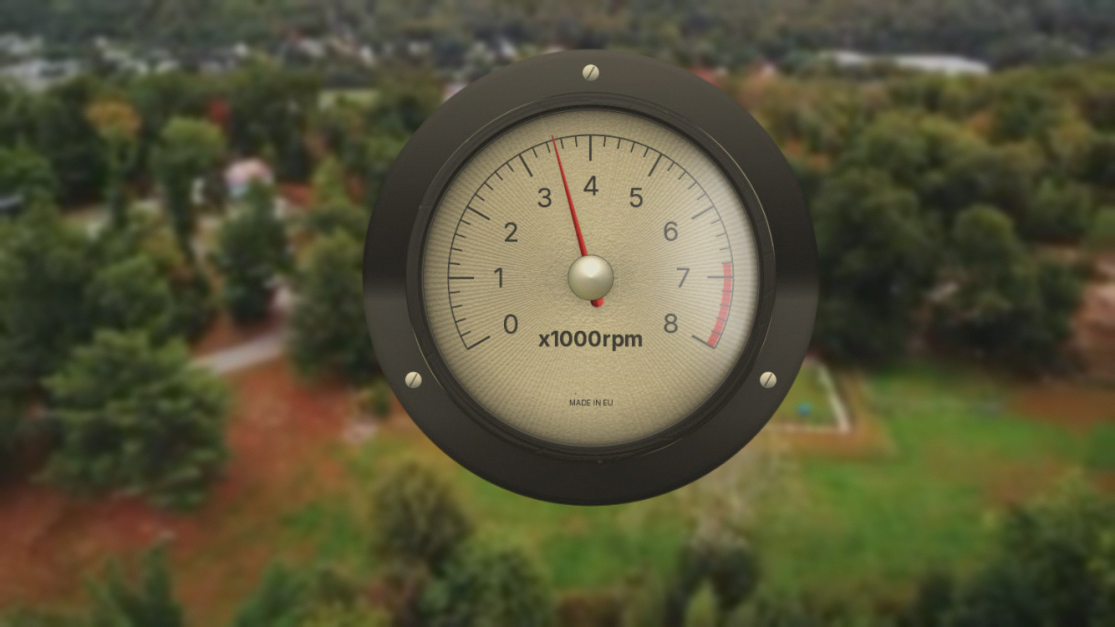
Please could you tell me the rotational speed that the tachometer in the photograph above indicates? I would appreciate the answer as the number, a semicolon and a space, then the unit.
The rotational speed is 3500; rpm
